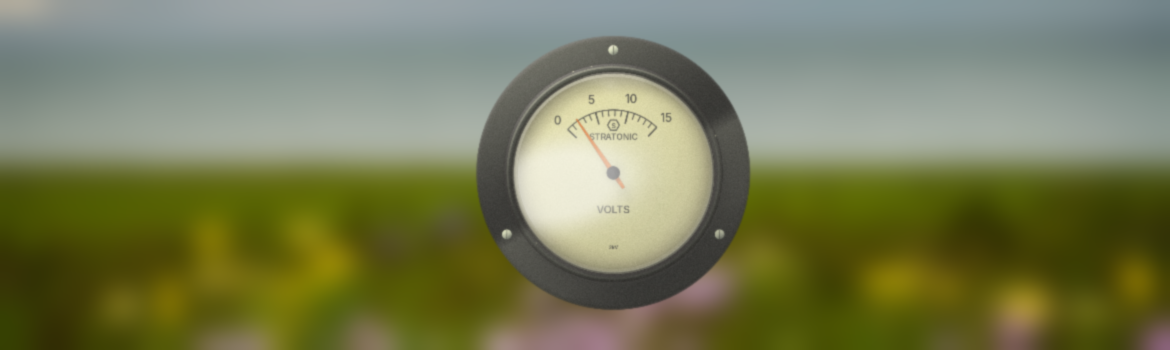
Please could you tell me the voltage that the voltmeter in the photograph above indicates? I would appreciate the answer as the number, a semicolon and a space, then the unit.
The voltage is 2; V
